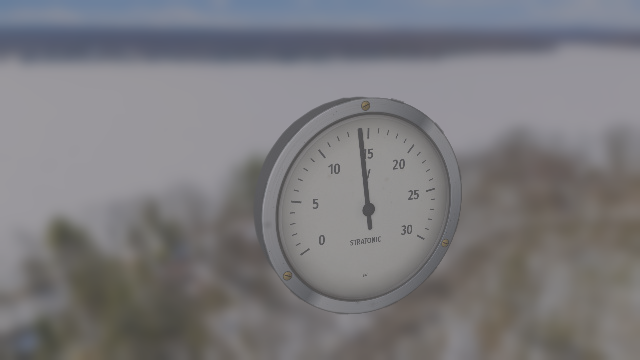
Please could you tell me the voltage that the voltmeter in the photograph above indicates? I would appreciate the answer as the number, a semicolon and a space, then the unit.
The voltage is 14; V
